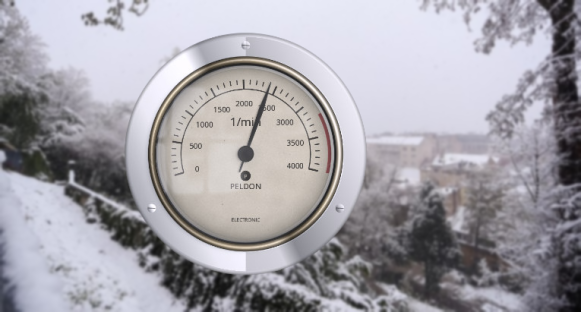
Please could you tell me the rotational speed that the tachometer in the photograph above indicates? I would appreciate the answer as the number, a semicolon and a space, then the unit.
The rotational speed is 2400; rpm
